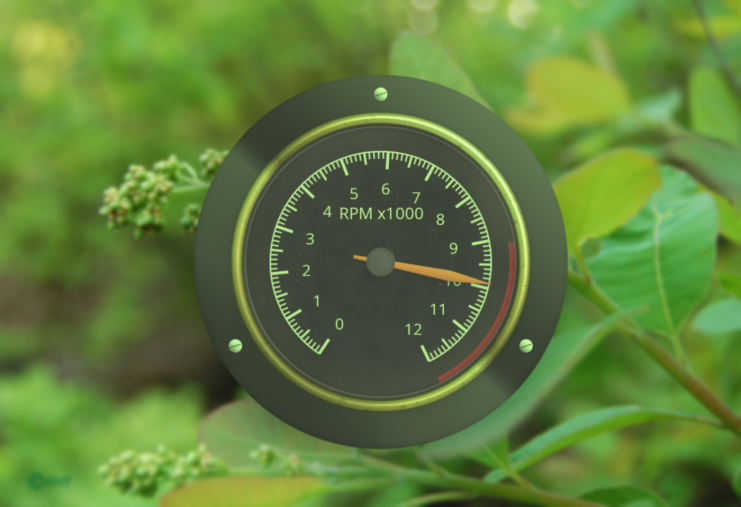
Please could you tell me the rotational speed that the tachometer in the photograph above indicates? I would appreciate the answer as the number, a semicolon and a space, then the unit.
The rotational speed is 9900; rpm
